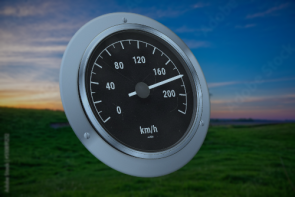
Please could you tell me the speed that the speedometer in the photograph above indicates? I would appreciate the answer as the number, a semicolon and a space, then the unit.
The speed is 180; km/h
